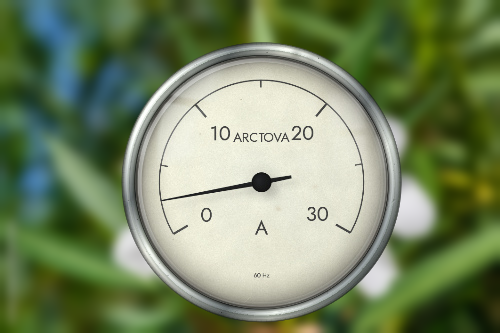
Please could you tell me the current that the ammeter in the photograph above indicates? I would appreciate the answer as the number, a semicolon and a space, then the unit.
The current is 2.5; A
